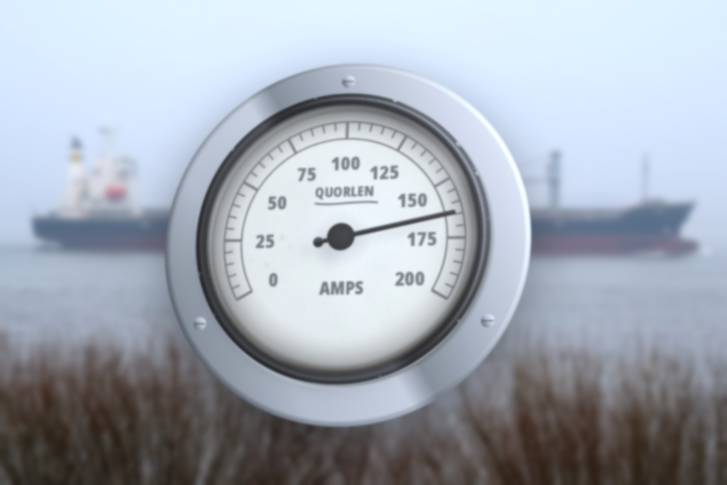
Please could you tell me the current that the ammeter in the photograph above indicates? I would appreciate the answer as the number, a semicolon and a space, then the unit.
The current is 165; A
